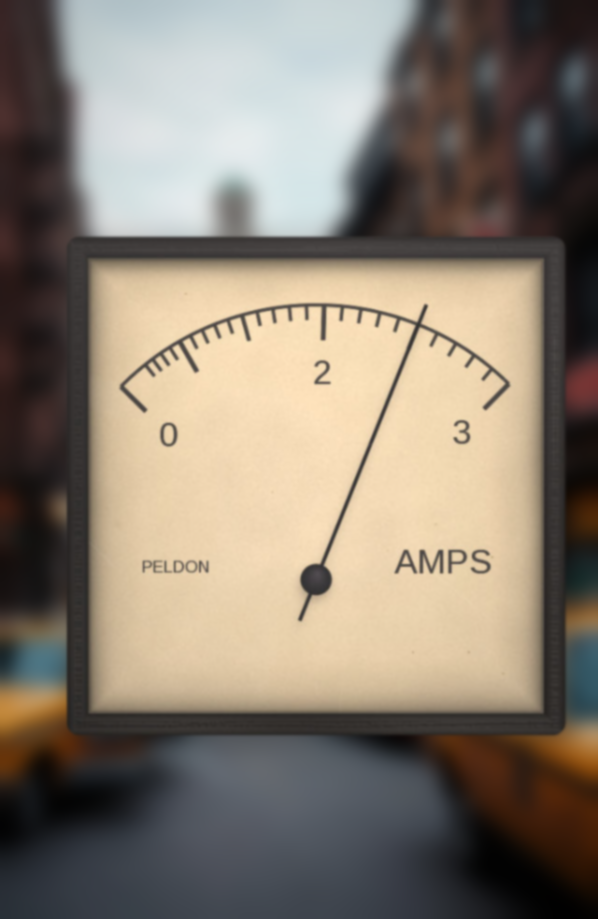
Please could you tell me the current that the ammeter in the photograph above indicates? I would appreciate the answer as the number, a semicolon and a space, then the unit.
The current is 2.5; A
